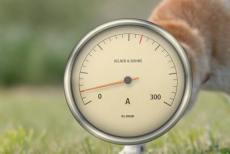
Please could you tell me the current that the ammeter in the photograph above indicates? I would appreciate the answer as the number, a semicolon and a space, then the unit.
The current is 20; A
